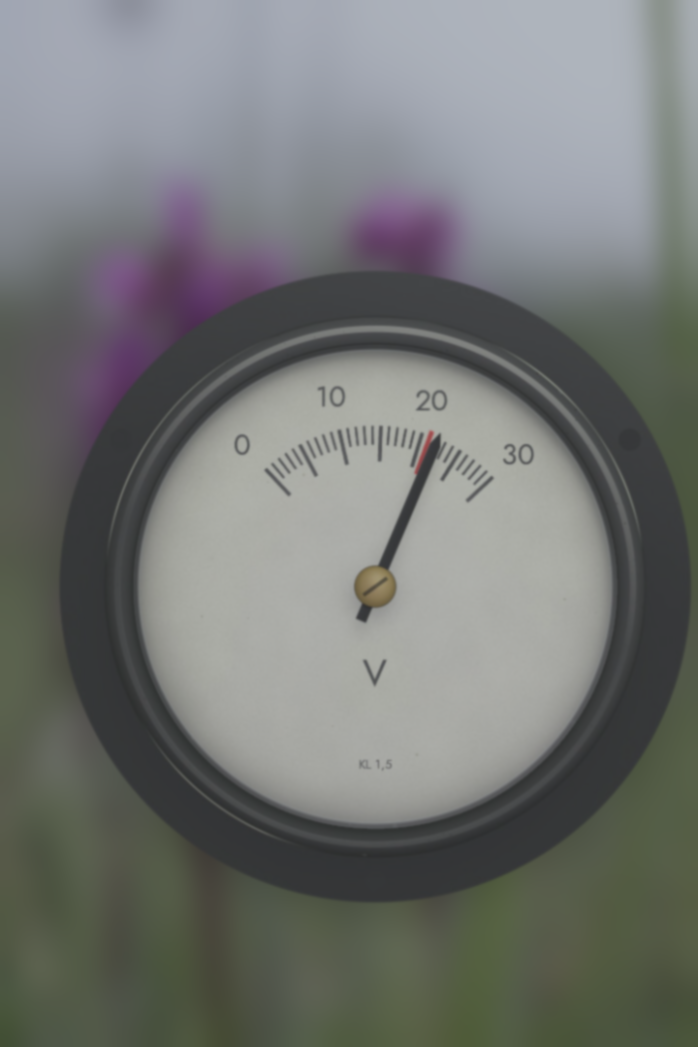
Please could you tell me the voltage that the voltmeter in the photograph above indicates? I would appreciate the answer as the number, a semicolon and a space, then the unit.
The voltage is 22; V
